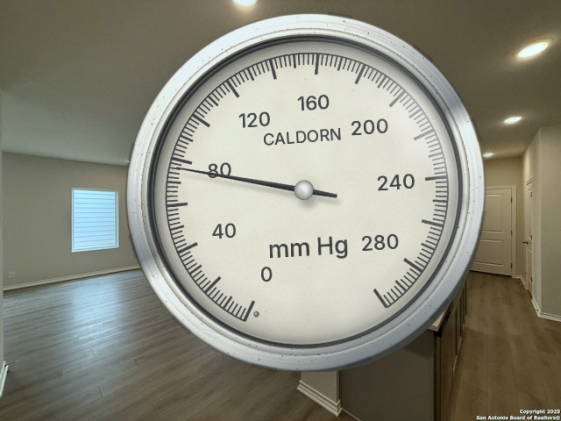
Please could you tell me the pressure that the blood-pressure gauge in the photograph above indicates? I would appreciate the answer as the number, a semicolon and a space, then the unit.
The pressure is 76; mmHg
